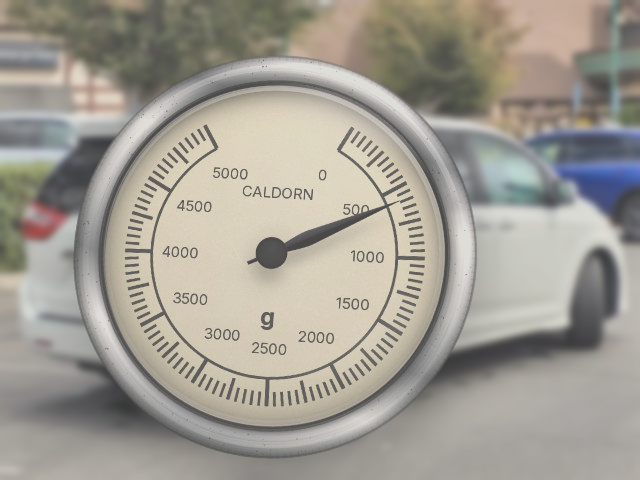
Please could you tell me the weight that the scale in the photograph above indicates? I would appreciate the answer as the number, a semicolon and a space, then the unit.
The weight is 600; g
